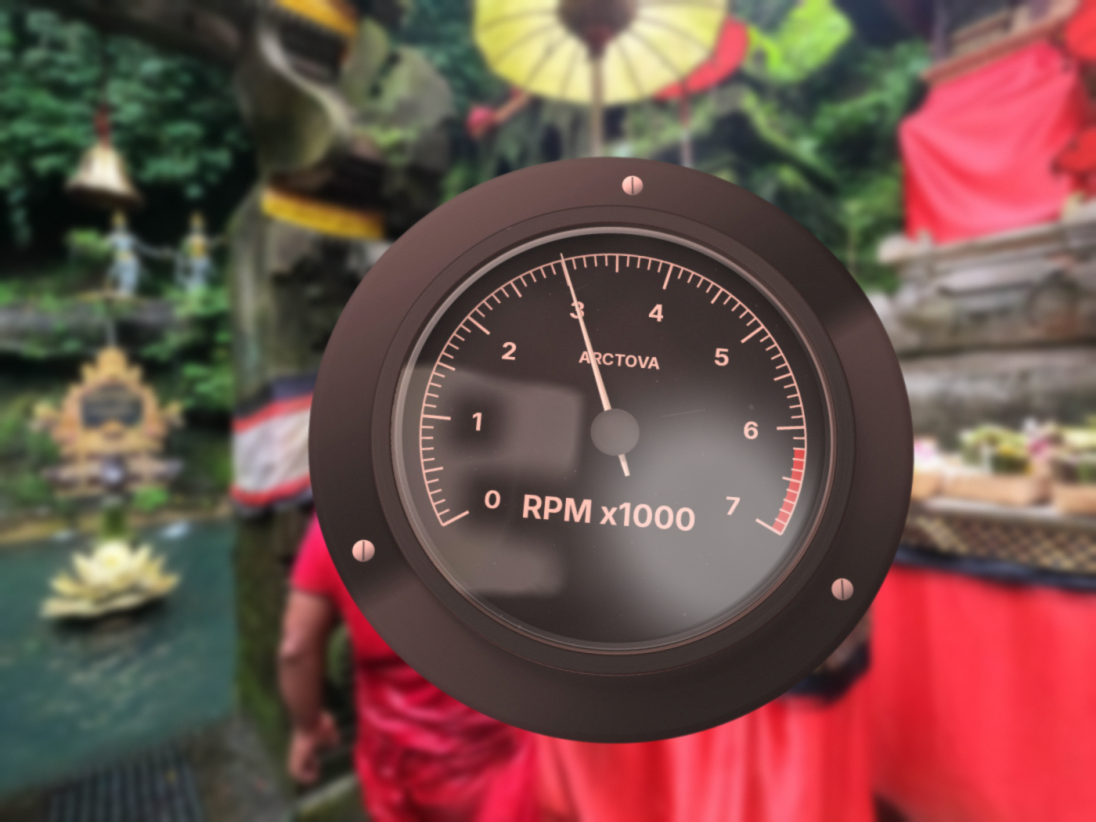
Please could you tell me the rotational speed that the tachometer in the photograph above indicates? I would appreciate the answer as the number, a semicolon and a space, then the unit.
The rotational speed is 3000; rpm
